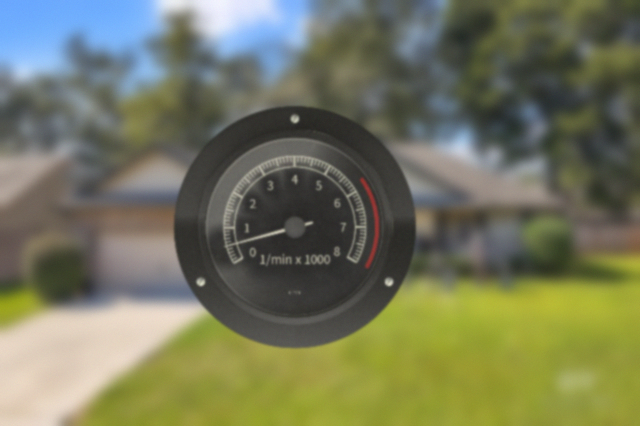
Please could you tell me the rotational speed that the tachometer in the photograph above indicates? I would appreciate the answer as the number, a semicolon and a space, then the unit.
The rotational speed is 500; rpm
